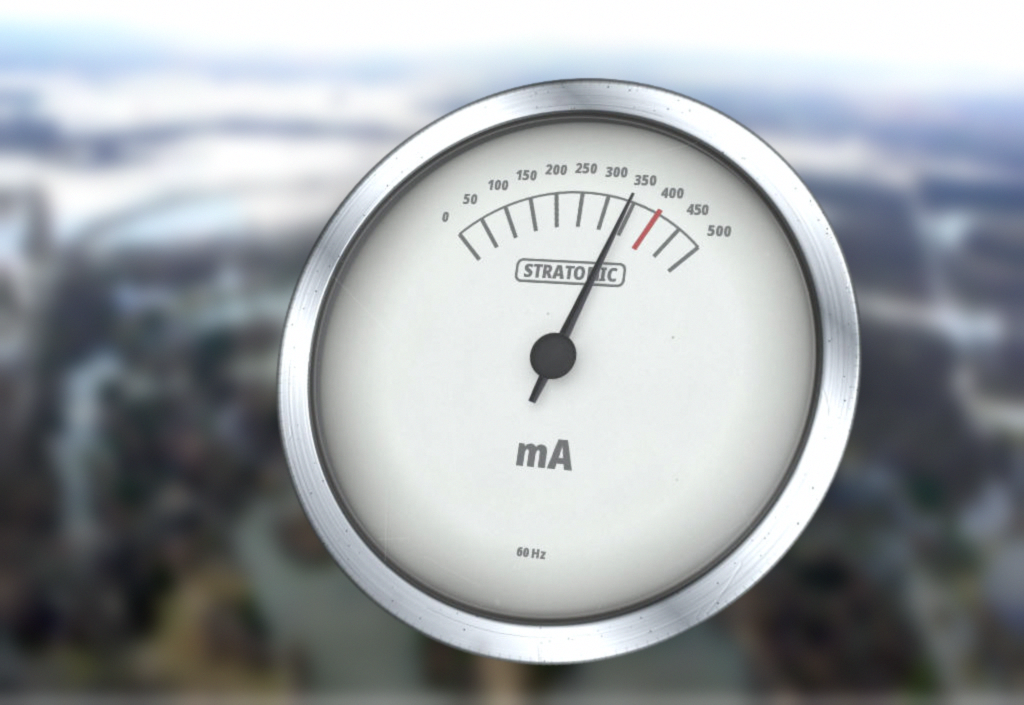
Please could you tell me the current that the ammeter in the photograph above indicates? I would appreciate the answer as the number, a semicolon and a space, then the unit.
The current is 350; mA
